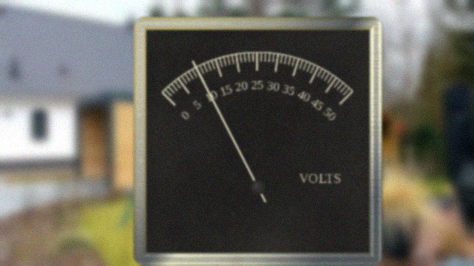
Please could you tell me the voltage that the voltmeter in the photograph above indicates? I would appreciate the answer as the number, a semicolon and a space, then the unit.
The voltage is 10; V
